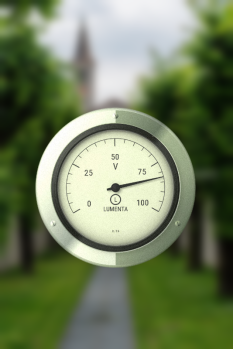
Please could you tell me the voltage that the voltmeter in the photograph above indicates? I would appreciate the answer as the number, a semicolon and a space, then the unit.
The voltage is 82.5; V
